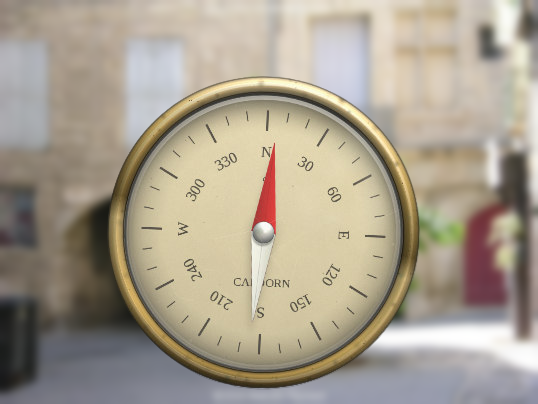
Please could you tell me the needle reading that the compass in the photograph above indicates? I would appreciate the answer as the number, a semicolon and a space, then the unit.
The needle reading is 5; °
